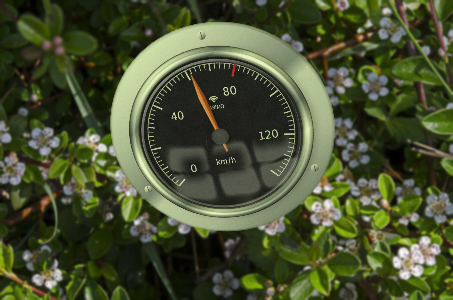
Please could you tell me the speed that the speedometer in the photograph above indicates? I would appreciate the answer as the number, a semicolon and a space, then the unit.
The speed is 62; km/h
